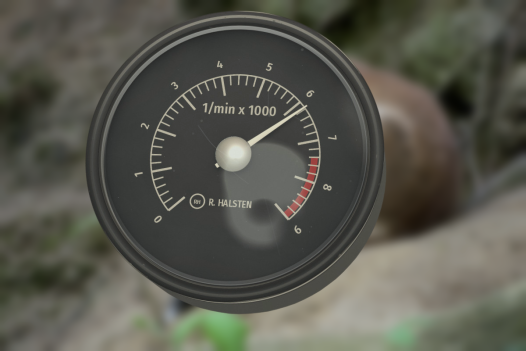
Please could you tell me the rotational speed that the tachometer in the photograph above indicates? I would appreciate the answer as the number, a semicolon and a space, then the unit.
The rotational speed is 6200; rpm
